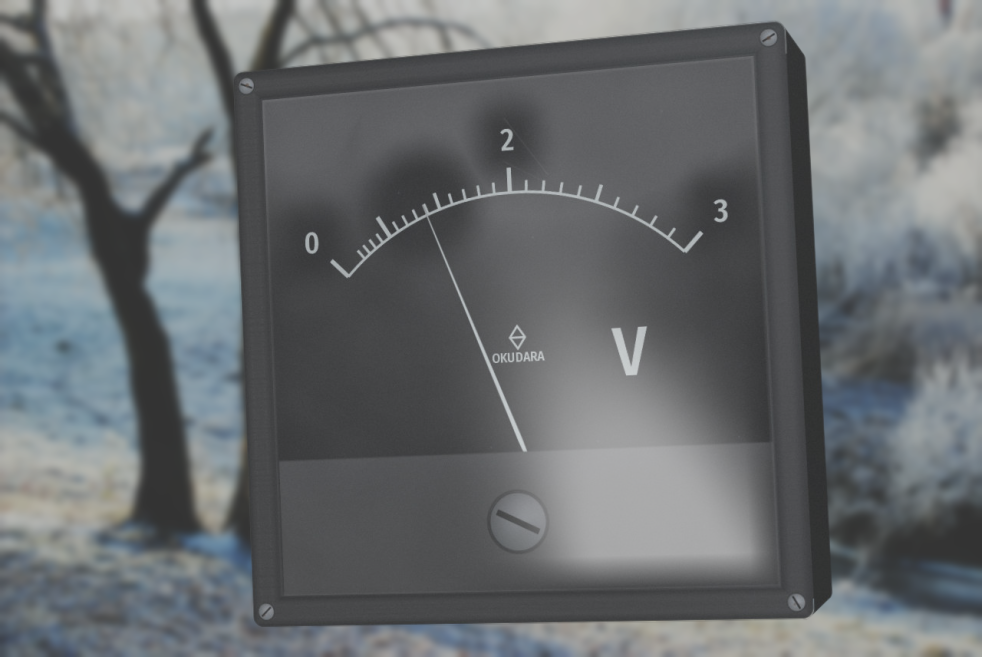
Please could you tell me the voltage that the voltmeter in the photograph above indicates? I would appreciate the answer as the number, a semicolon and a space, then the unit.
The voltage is 1.4; V
